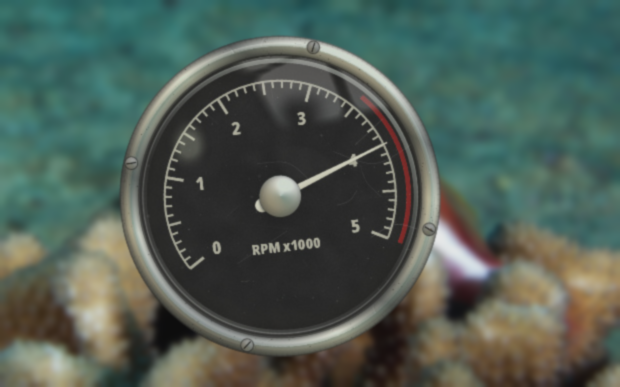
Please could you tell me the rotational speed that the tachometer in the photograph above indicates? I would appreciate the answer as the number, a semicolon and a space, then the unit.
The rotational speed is 4000; rpm
